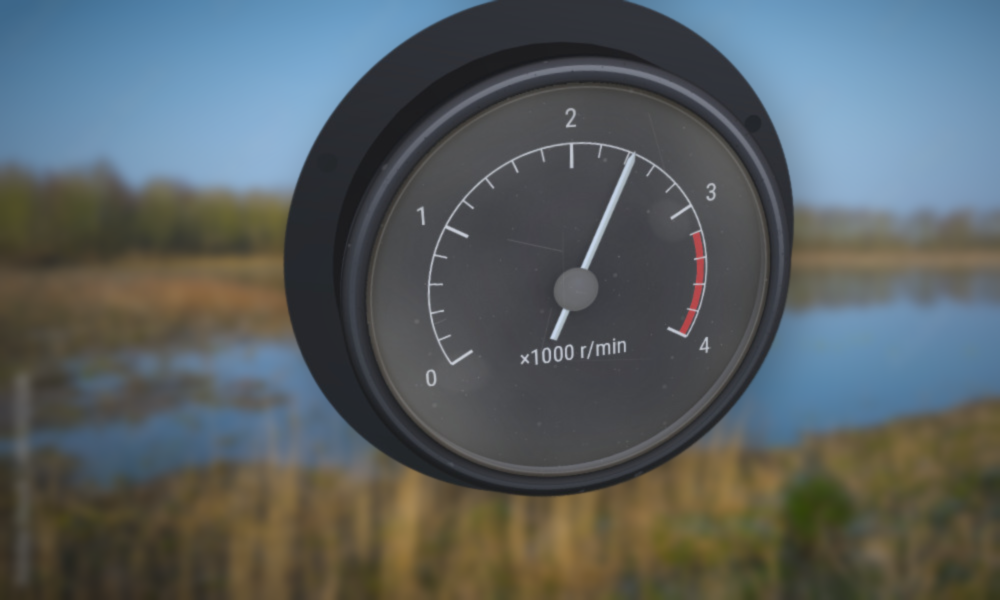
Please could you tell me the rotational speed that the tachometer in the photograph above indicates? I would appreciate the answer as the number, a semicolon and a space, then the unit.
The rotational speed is 2400; rpm
